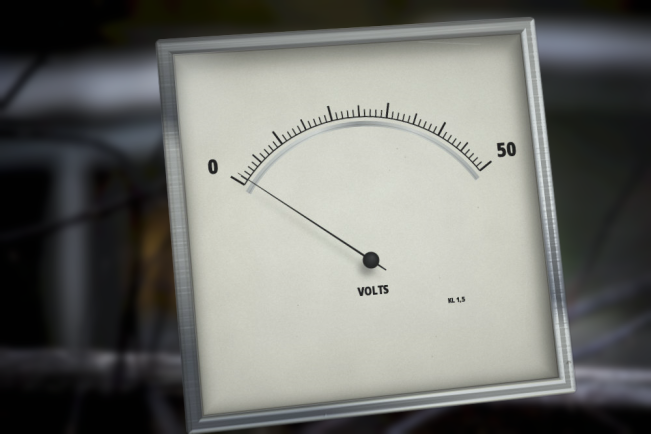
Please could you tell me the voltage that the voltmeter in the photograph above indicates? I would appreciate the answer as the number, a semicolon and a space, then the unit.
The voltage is 1; V
